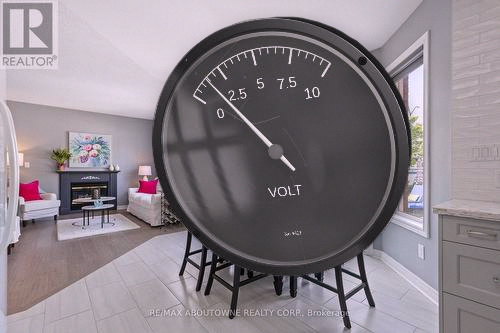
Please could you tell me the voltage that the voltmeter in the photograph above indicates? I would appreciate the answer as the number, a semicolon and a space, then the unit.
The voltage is 1.5; V
